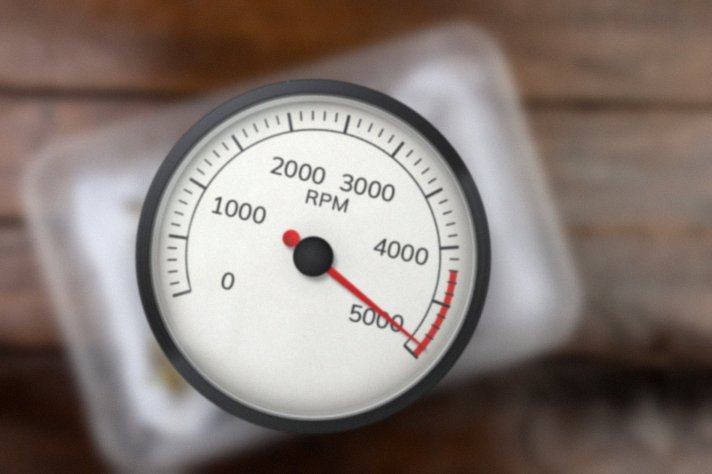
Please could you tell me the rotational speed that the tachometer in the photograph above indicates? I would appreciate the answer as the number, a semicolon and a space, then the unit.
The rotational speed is 4900; rpm
